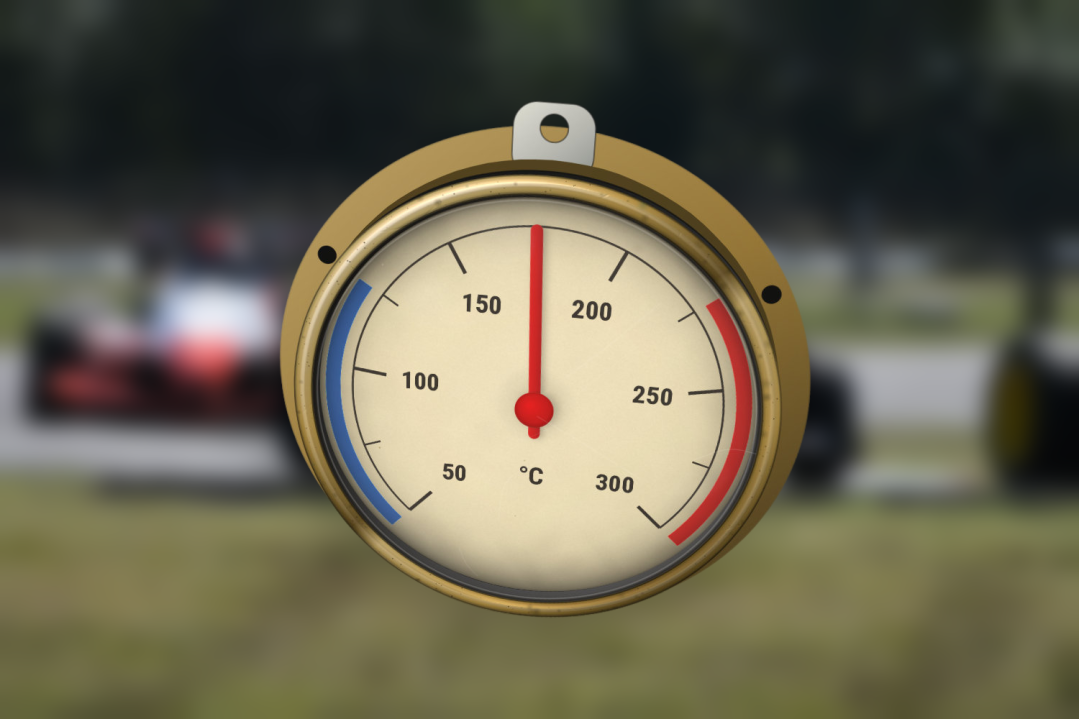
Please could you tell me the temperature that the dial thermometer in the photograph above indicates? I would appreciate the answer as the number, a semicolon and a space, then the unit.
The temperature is 175; °C
